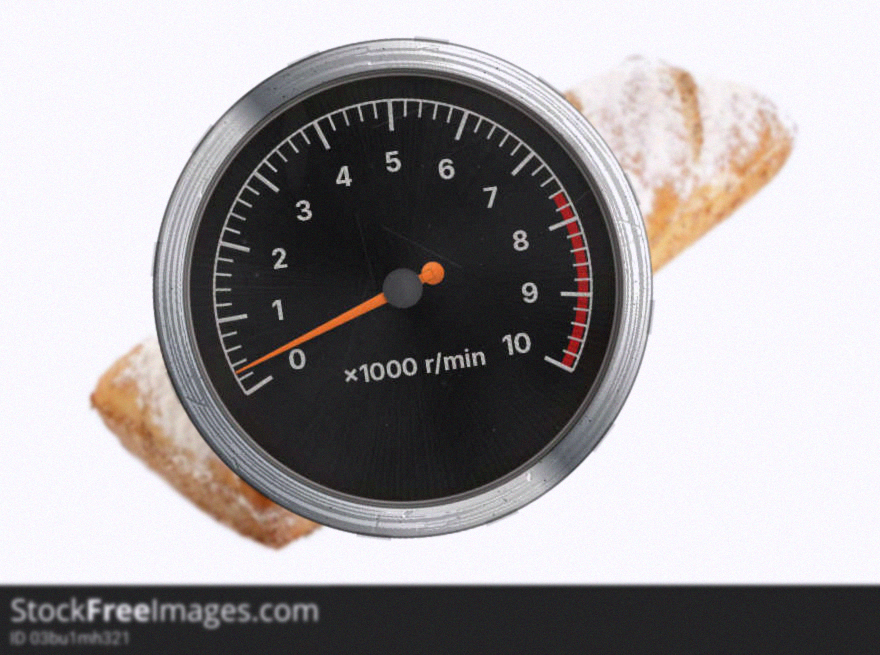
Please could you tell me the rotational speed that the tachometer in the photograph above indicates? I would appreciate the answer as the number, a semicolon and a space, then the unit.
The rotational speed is 300; rpm
